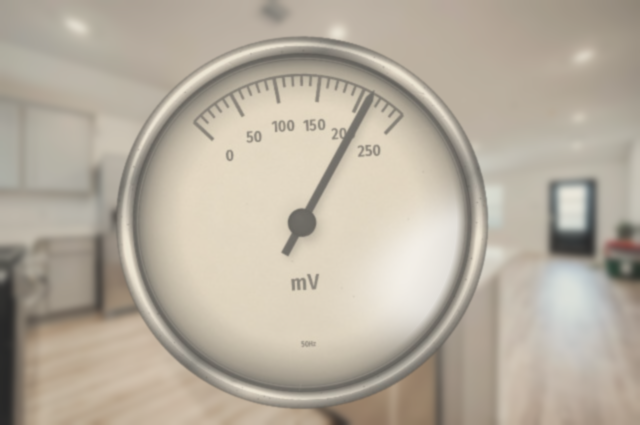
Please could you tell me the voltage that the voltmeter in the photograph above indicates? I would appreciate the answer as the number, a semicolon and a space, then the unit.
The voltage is 210; mV
